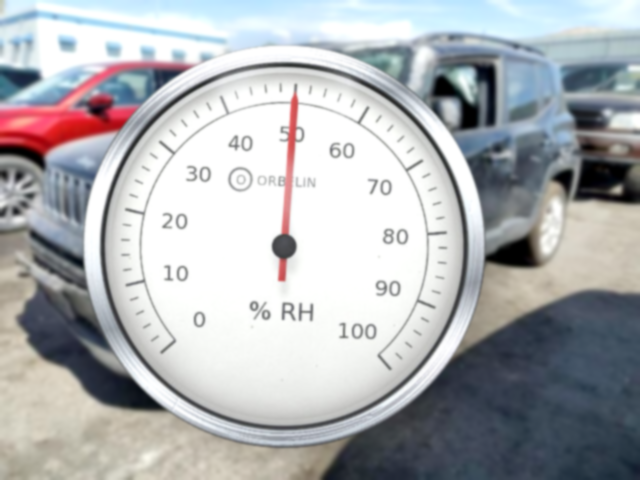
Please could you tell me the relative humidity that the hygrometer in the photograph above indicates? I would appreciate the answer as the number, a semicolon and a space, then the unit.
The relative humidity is 50; %
